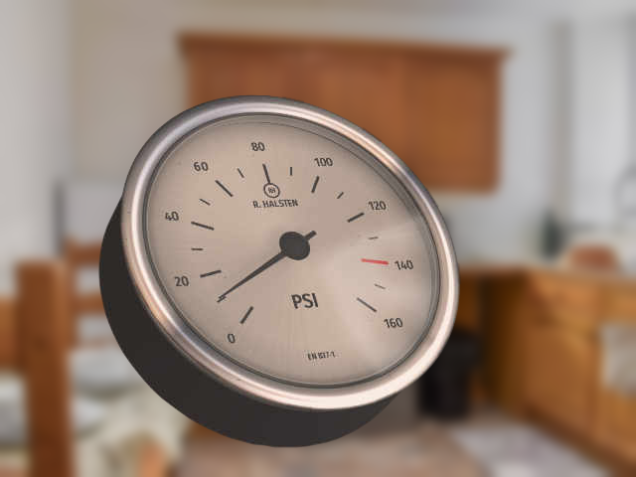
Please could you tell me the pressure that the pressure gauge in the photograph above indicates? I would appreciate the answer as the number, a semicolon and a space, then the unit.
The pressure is 10; psi
